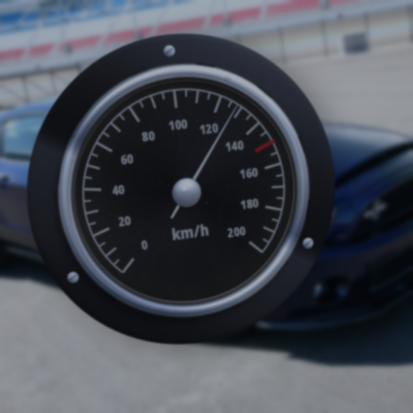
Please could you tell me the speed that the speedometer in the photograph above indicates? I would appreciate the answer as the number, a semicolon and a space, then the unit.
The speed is 127.5; km/h
